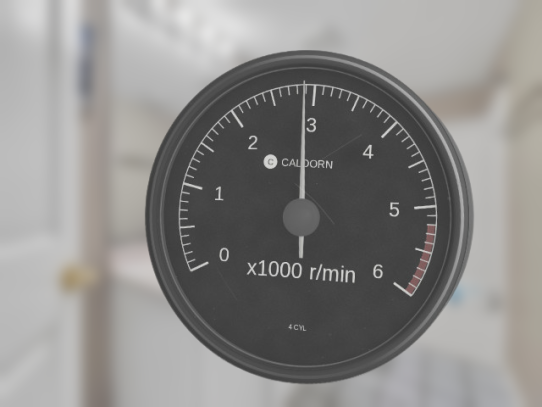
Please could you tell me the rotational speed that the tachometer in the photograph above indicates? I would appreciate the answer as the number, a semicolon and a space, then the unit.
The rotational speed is 2900; rpm
